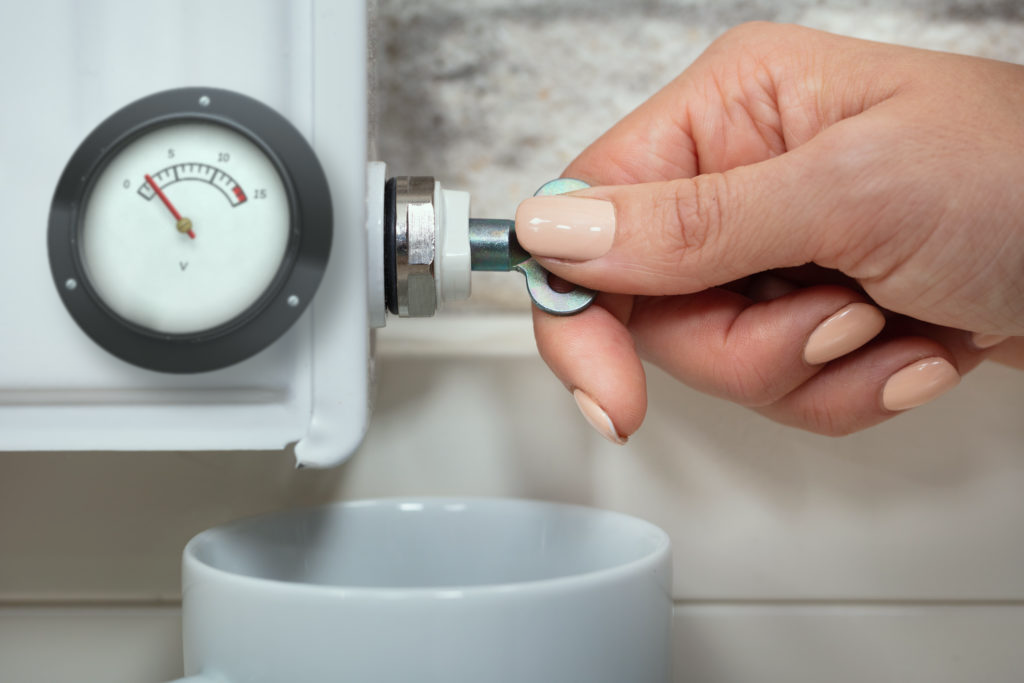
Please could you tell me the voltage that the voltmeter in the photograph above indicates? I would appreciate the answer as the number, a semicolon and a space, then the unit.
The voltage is 2; V
